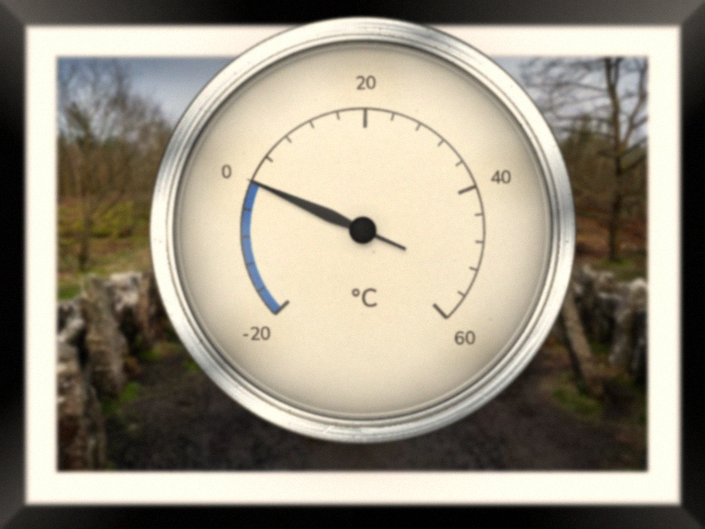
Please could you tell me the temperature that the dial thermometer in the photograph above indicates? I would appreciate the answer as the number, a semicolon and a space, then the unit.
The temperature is 0; °C
